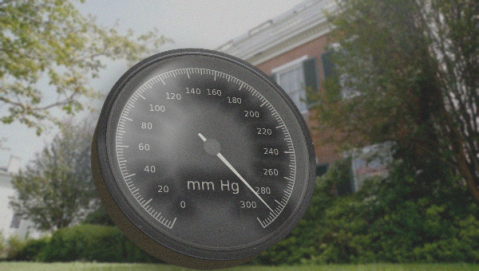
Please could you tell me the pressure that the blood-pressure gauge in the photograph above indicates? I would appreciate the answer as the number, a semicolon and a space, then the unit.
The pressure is 290; mmHg
